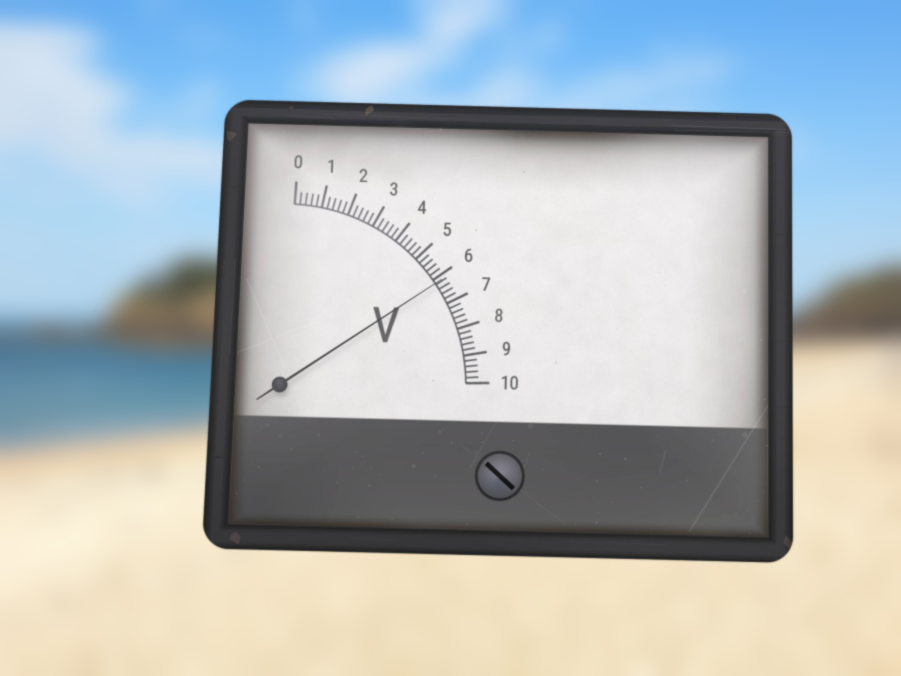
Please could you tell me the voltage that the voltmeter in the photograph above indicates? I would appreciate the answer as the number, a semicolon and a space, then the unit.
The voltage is 6.2; V
